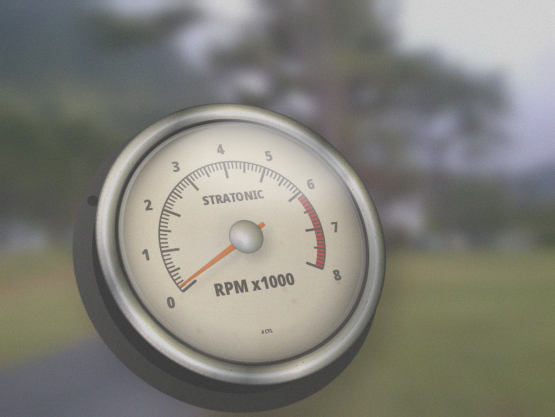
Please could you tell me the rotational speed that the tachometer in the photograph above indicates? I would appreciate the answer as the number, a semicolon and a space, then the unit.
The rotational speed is 100; rpm
